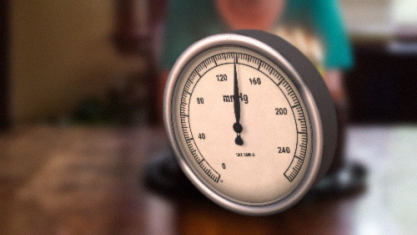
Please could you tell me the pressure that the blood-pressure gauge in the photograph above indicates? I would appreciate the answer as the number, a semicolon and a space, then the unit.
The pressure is 140; mmHg
